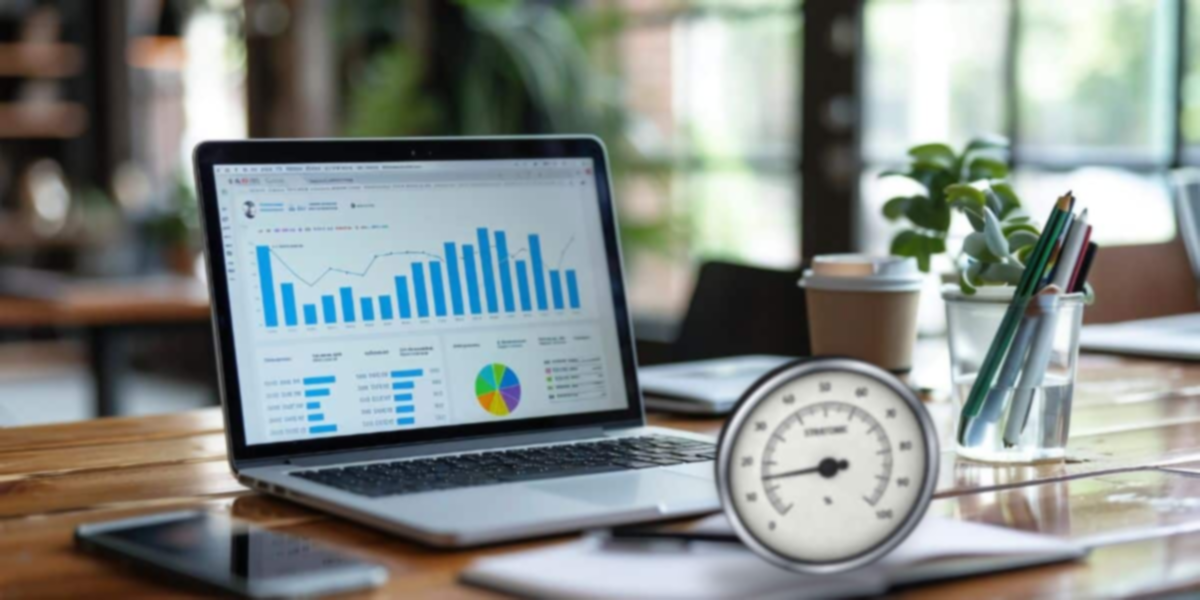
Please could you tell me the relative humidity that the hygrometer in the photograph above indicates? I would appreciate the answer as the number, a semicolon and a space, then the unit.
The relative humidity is 15; %
